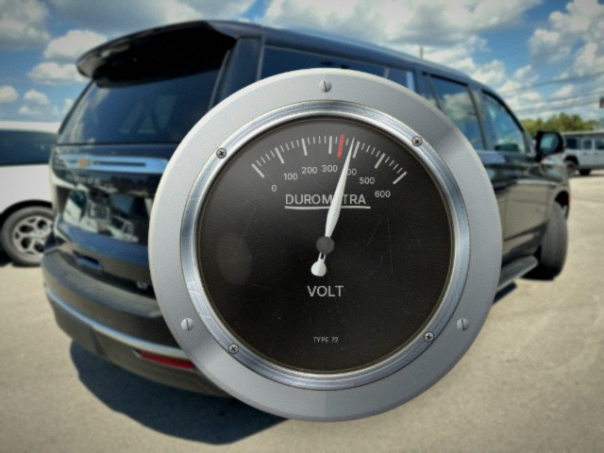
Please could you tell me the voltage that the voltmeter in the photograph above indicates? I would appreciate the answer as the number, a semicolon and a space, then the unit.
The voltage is 380; V
